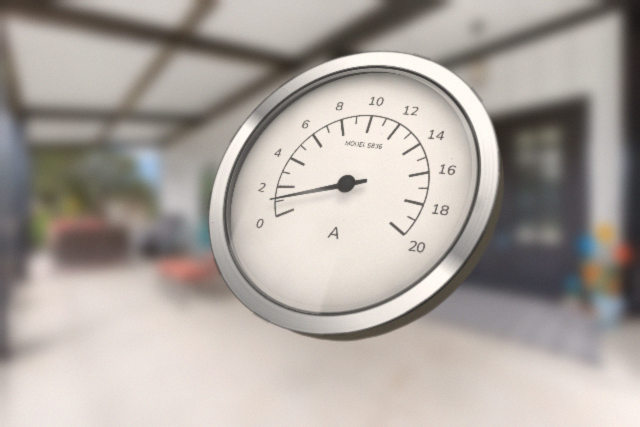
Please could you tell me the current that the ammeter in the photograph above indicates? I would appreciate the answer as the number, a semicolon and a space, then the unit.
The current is 1; A
